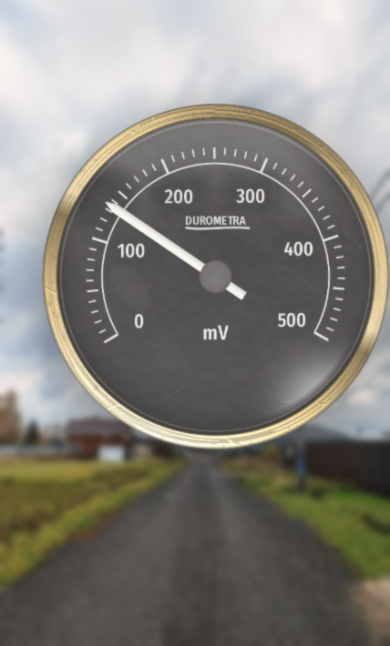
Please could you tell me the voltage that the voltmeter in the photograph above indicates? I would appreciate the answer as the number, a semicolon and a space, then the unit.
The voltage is 135; mV
